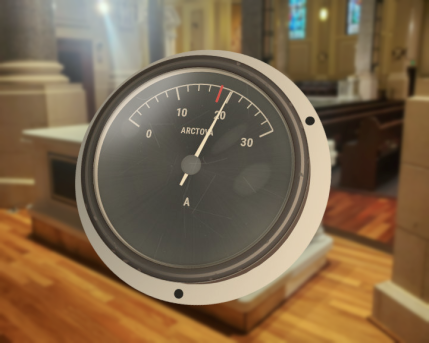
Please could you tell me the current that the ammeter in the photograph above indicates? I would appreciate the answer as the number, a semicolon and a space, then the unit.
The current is 20; A
